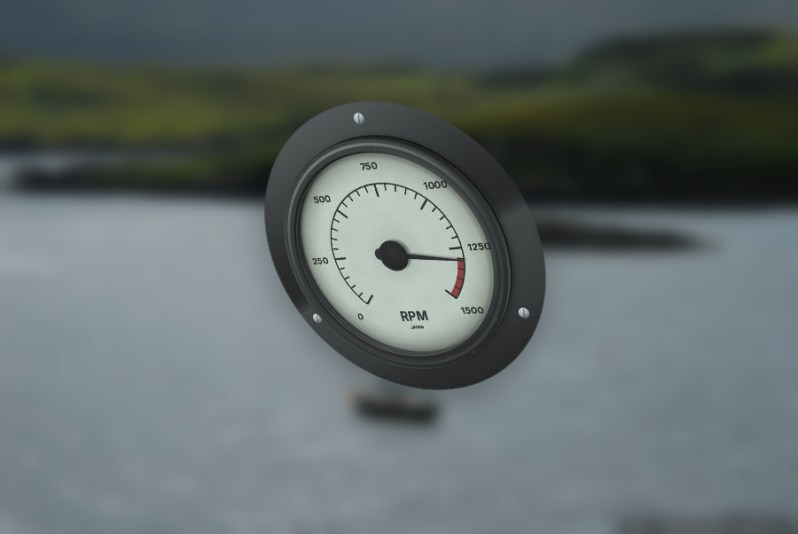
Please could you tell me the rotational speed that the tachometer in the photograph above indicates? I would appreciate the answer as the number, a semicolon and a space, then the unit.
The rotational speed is 1300; rpm
